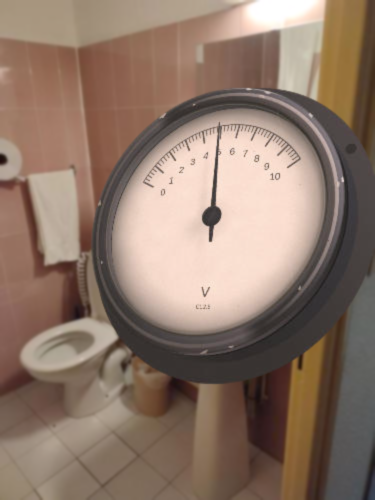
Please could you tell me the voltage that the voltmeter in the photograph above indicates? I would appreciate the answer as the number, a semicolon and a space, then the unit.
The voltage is 5; V
